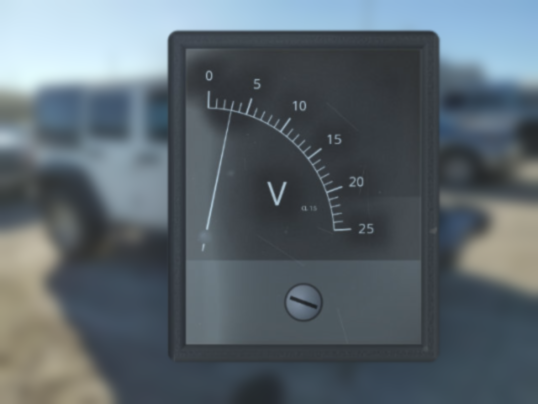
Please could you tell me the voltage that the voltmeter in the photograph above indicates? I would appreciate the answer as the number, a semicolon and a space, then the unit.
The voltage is 3; V
